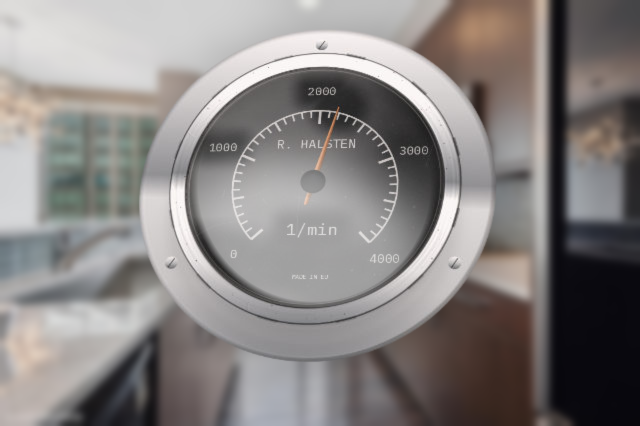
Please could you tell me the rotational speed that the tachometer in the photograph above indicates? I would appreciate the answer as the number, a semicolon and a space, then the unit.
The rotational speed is 2200; rpm
